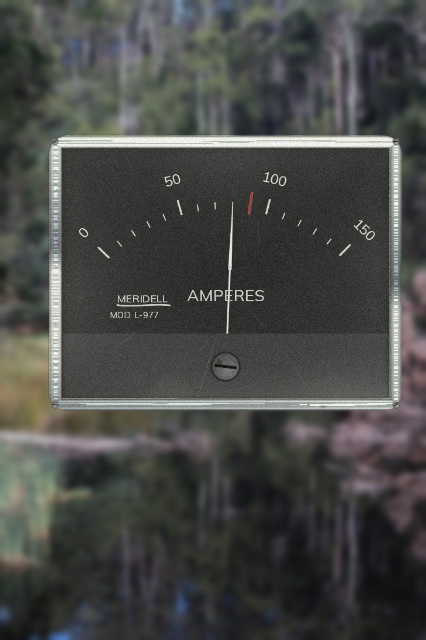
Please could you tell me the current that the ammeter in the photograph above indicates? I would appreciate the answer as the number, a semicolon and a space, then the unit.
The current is 80; A
